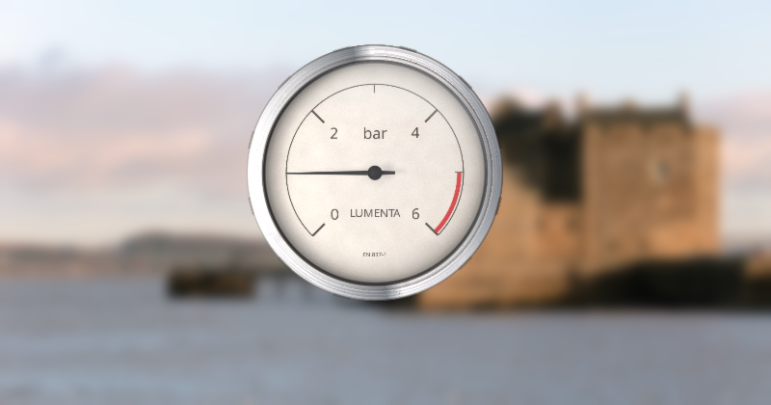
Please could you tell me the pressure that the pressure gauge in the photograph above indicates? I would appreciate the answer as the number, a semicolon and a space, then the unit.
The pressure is 1; bar
